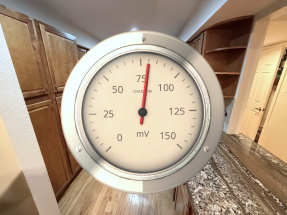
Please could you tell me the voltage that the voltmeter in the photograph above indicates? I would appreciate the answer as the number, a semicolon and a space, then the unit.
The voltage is 80; mV
